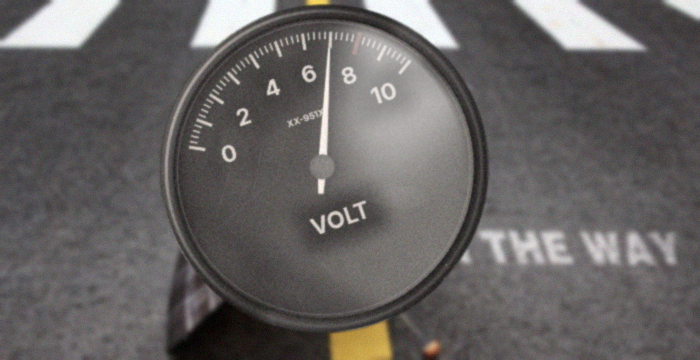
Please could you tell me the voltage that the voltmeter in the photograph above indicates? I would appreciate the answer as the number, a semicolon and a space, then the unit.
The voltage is 7; V
